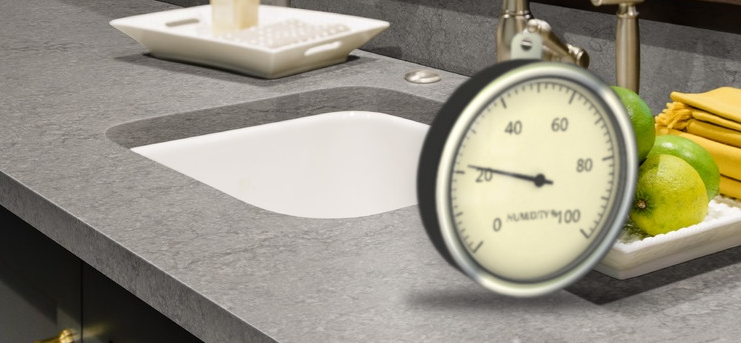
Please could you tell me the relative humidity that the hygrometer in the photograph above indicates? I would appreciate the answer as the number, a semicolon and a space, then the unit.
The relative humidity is 22; %
